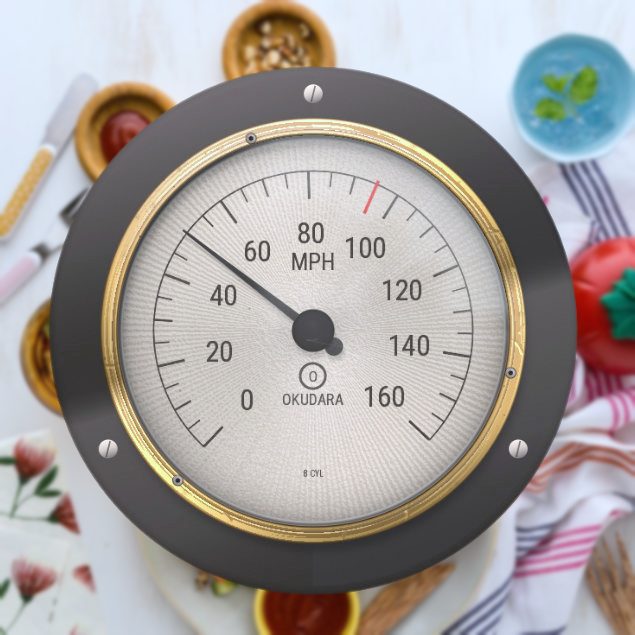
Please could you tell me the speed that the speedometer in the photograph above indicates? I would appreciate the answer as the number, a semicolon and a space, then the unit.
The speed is 50; mph
